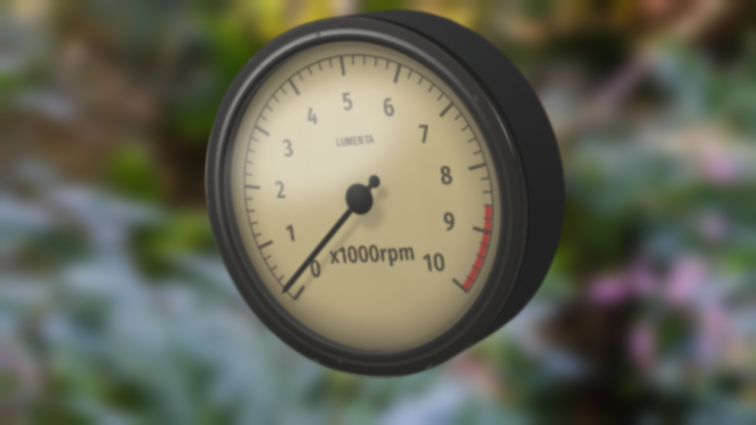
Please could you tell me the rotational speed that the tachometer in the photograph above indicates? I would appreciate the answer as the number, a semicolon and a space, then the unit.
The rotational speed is 200; rpm
